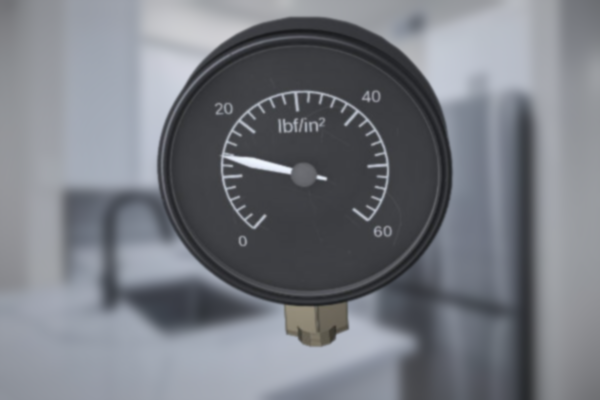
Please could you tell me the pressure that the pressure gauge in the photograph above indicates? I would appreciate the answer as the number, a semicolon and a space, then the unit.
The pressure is 14; psi
